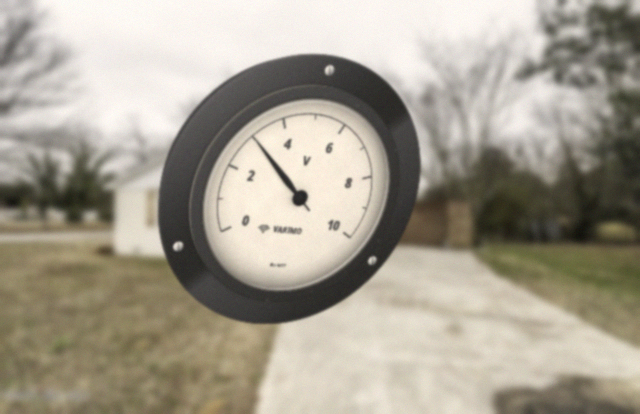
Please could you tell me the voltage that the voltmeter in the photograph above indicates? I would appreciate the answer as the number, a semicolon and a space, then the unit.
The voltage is 3; V
